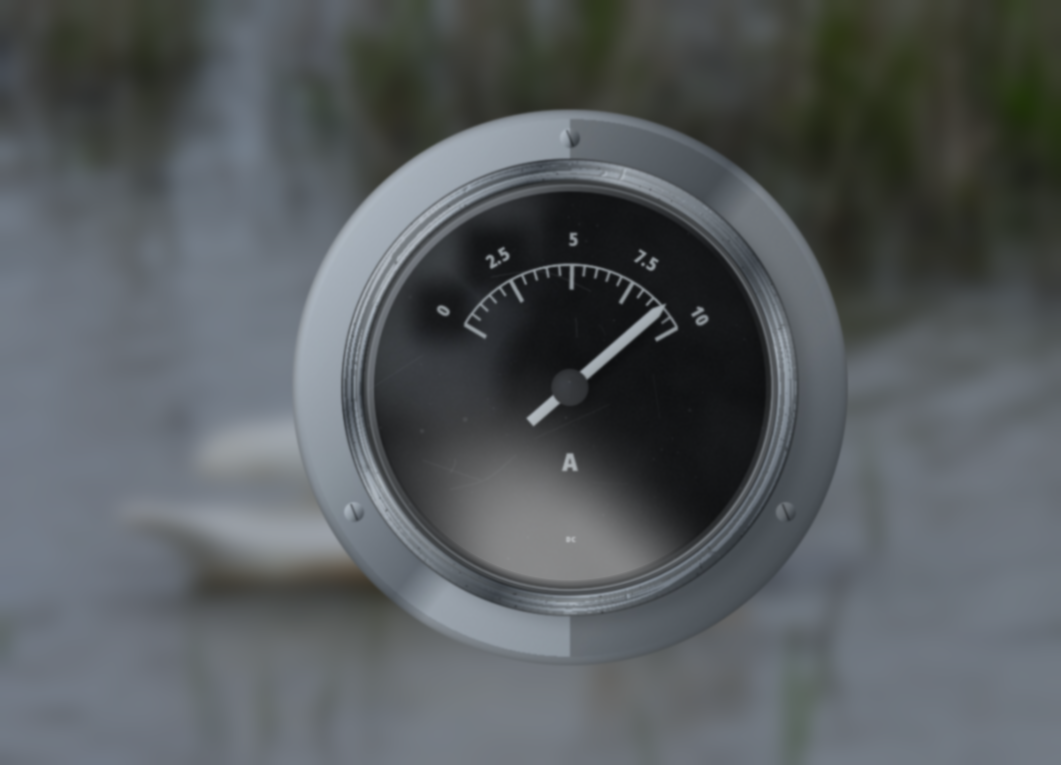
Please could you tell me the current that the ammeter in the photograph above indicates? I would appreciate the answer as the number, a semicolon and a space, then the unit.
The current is 9; A
